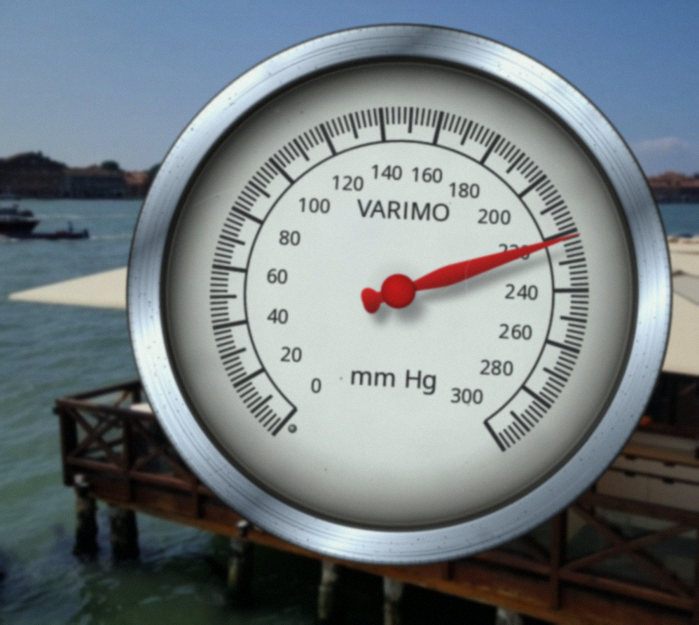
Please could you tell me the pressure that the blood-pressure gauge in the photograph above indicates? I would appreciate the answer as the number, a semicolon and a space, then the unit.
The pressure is 222; mmHg
